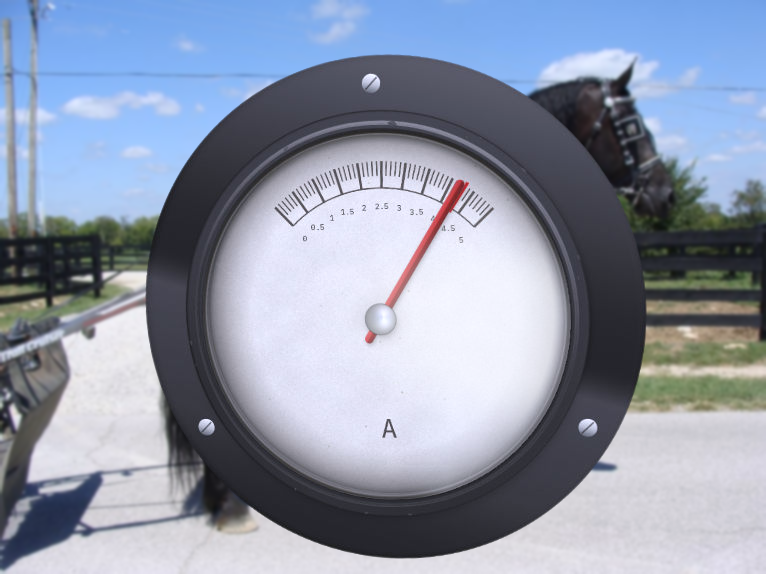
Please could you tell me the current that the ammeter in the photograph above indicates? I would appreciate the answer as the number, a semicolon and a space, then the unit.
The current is 4.2; A
